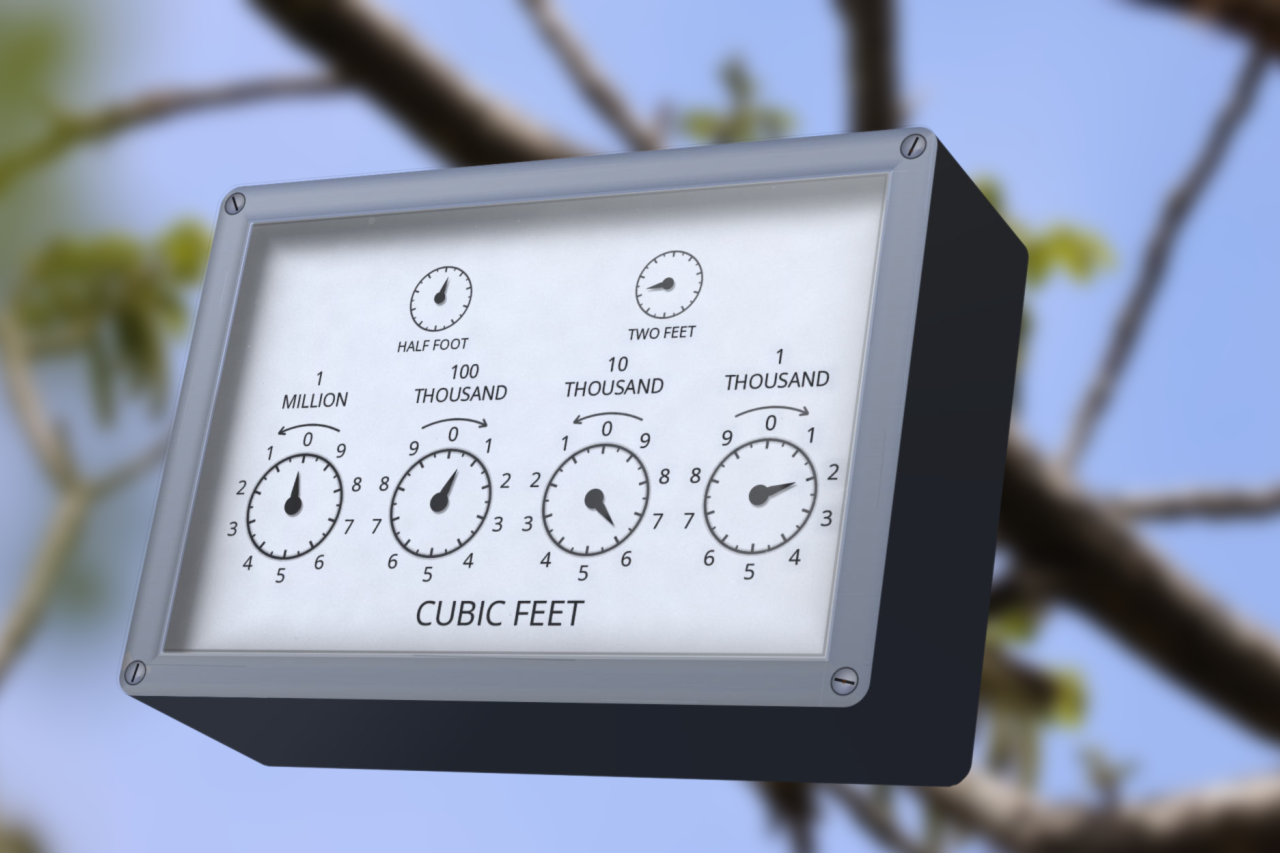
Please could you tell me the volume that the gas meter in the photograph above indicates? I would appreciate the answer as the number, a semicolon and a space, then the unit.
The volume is 6200; ft³
